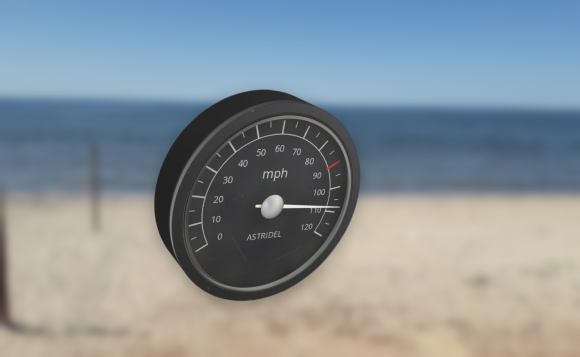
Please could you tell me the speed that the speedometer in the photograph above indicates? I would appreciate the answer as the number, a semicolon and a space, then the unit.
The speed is 107.5; mph
